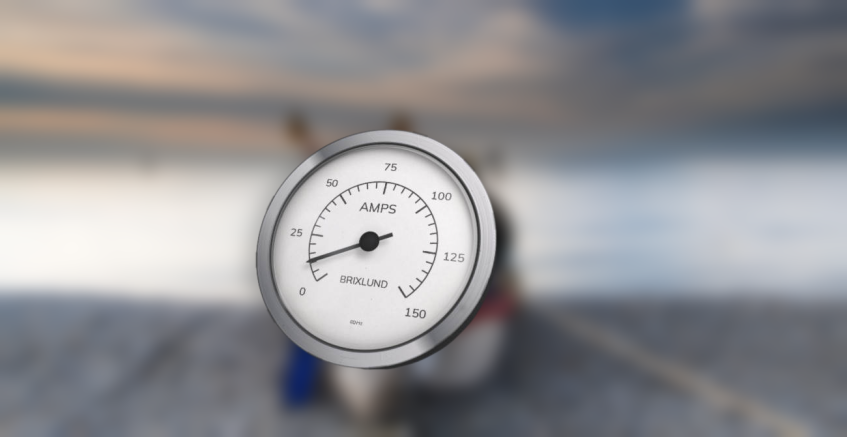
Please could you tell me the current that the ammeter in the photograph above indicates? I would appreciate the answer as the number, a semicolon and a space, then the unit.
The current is 10; A
